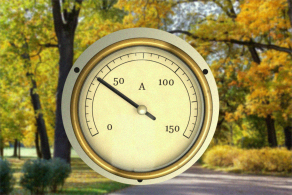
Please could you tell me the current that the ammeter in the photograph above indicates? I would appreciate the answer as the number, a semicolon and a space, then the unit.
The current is 40; A
